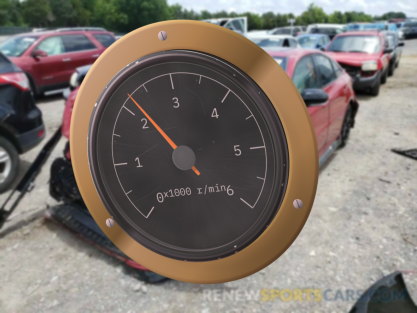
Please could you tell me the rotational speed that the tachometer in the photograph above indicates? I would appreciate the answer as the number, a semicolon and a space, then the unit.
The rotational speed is 2250; rpm
